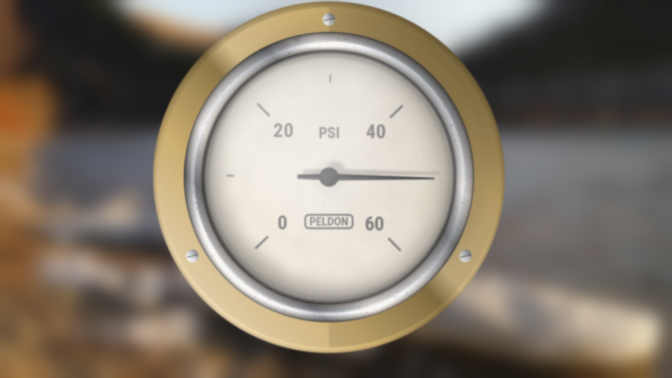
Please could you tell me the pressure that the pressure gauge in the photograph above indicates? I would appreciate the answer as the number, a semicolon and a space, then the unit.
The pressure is 50; psi
